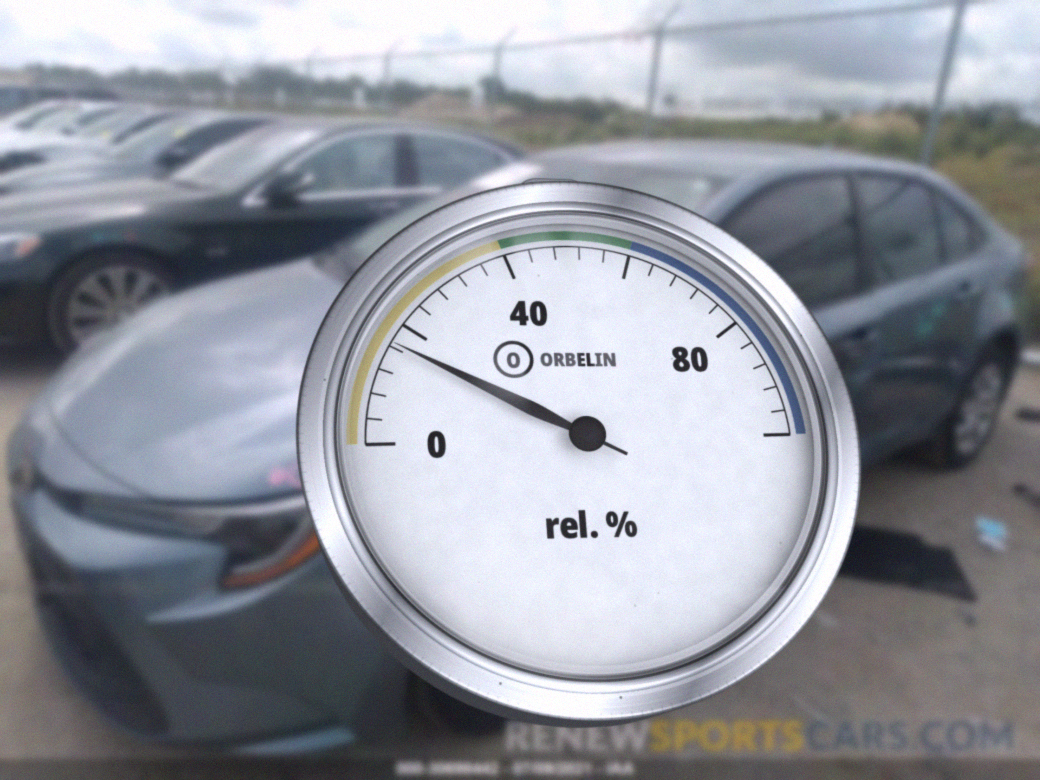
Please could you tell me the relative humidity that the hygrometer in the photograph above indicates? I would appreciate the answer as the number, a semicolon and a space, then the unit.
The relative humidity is 16; %
